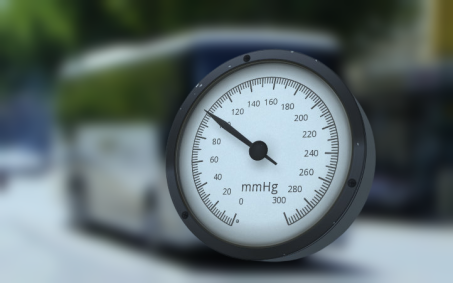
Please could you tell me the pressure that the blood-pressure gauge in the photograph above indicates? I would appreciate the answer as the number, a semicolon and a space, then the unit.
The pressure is 100; mmHg
